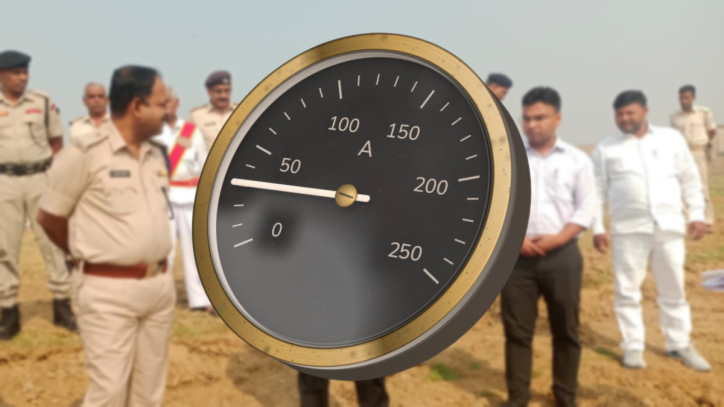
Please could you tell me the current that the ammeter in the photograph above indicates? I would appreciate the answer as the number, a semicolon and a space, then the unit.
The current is 30; A
